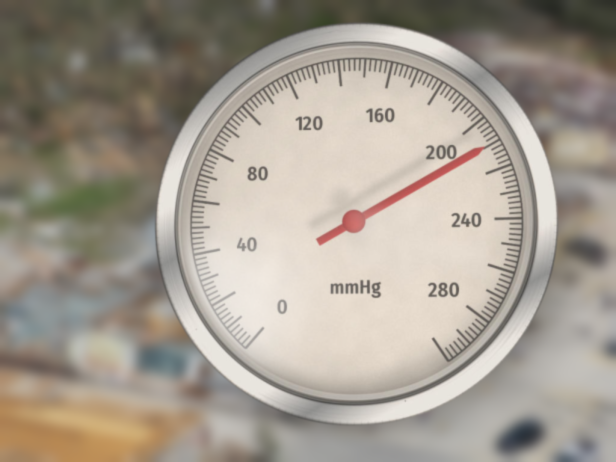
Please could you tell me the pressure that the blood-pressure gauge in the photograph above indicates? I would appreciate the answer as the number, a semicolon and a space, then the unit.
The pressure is 210; mmHg
